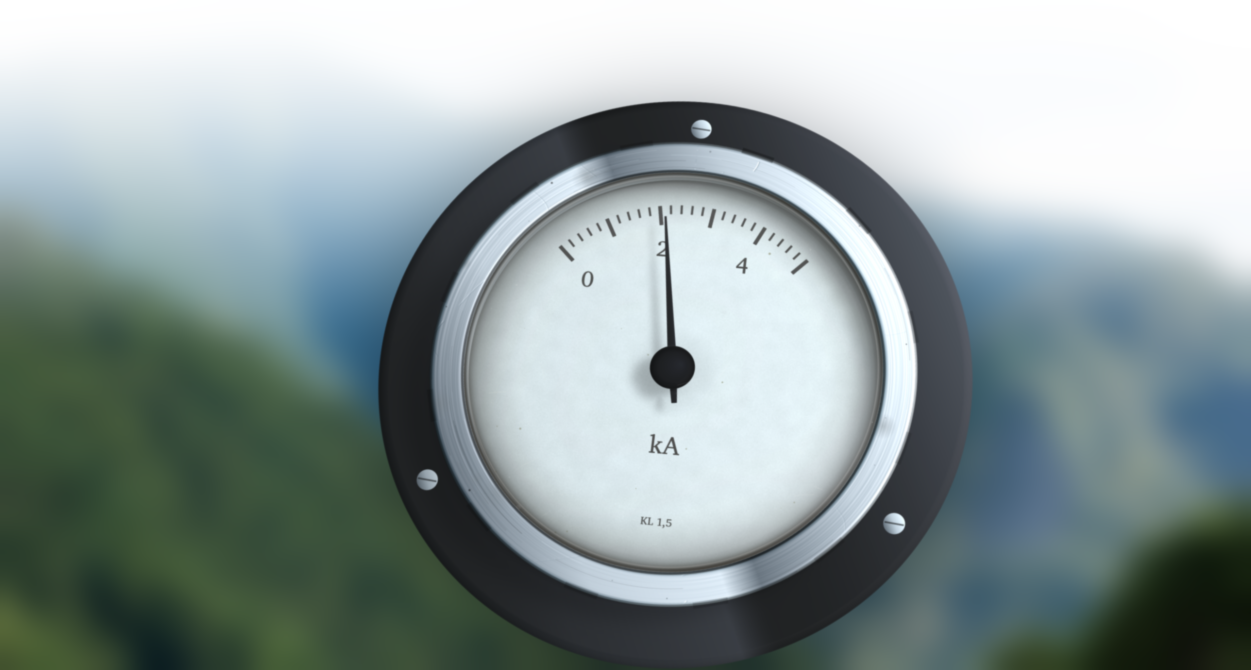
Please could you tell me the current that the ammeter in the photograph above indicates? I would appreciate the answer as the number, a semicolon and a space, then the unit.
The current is 2.1; kA
